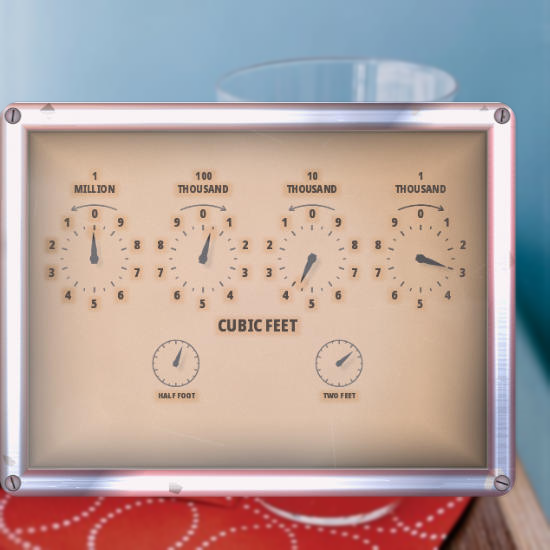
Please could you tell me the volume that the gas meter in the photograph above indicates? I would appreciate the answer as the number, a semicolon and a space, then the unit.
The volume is 4300; ft³
